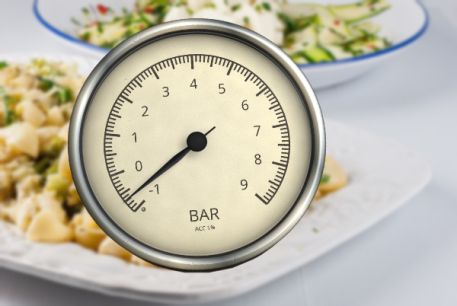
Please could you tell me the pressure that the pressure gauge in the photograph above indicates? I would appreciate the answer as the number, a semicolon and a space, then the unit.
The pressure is -0.7; bar
